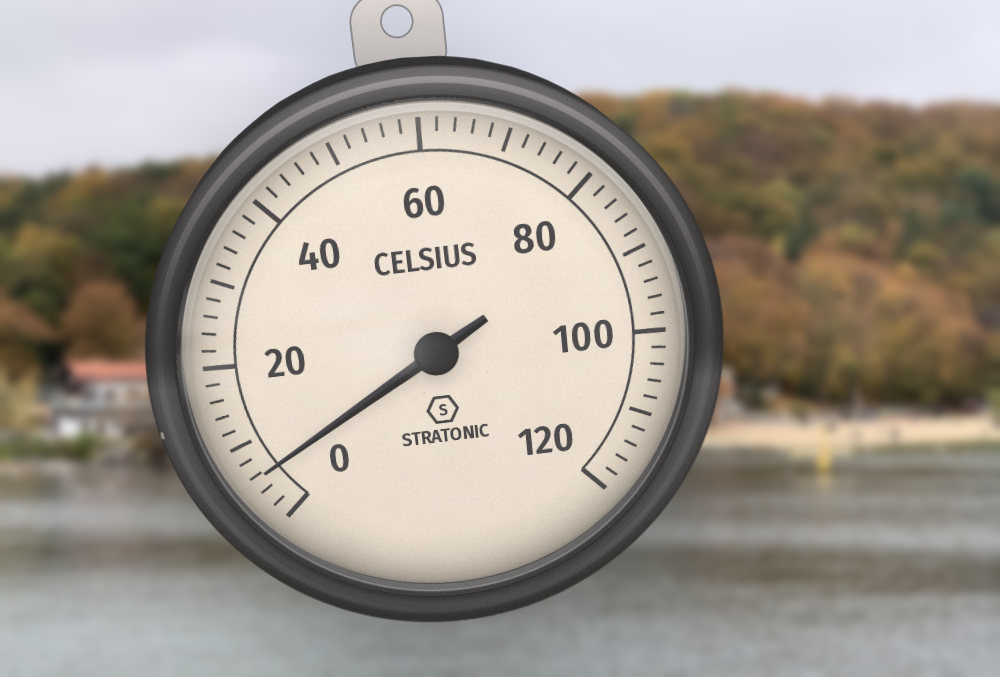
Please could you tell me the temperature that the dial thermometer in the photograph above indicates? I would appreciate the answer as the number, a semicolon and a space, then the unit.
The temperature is 6; °C
